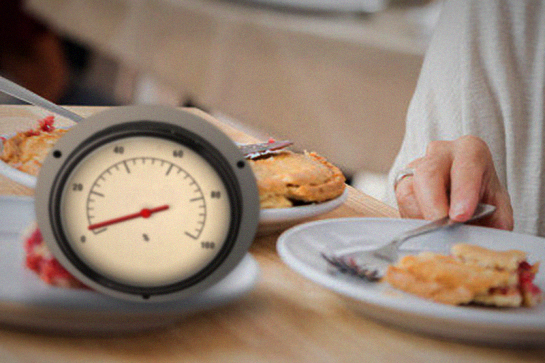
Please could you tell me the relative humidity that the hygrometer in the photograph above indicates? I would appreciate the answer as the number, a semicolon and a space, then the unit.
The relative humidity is 4; %
